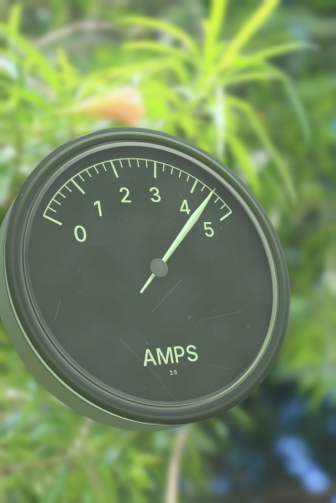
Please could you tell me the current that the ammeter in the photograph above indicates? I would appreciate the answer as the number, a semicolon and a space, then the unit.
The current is 4.4; A
